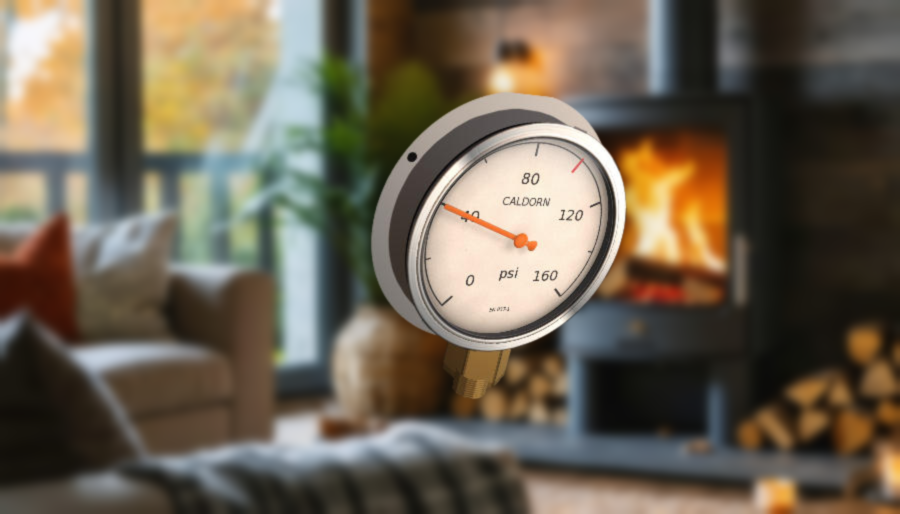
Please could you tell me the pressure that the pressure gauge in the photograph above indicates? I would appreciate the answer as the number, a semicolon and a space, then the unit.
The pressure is 40; psi
